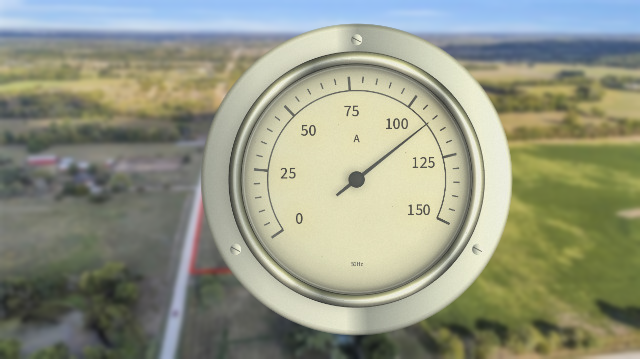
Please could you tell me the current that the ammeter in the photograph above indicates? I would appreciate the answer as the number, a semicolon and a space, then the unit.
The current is 110; A
